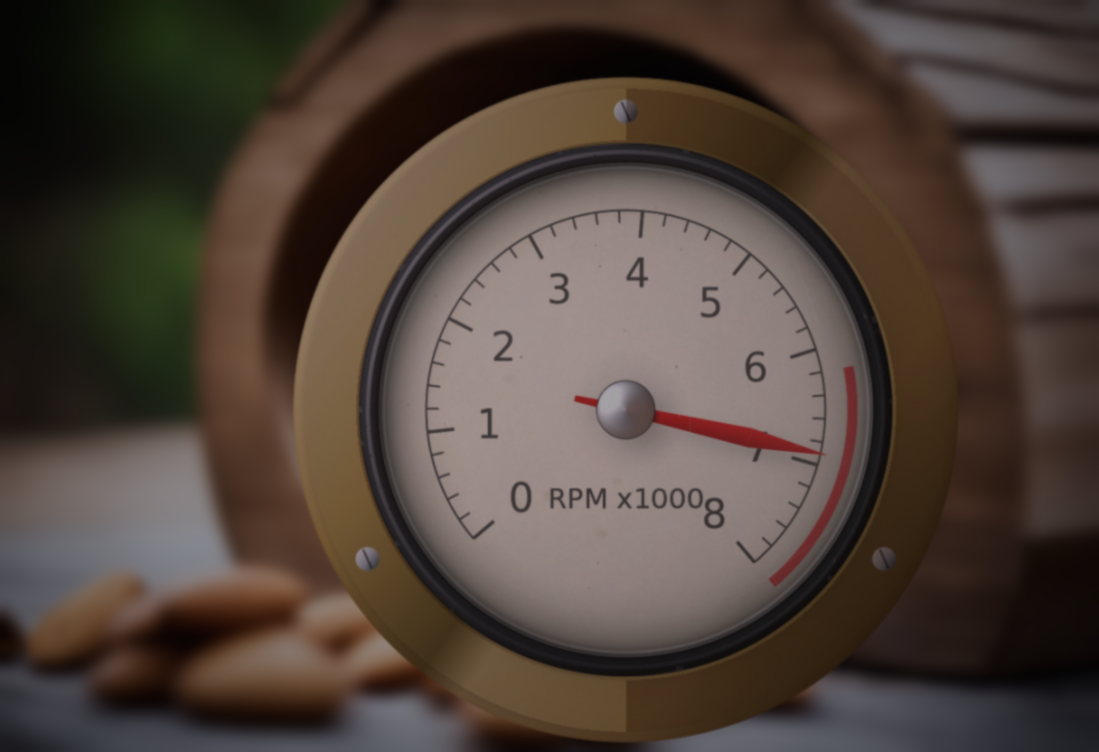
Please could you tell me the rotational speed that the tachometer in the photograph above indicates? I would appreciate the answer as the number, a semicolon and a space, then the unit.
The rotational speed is 6900; rpm
